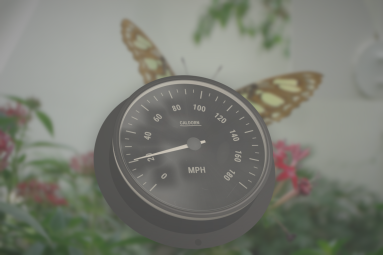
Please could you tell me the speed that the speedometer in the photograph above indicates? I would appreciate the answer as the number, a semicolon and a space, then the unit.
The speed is 20; mph
